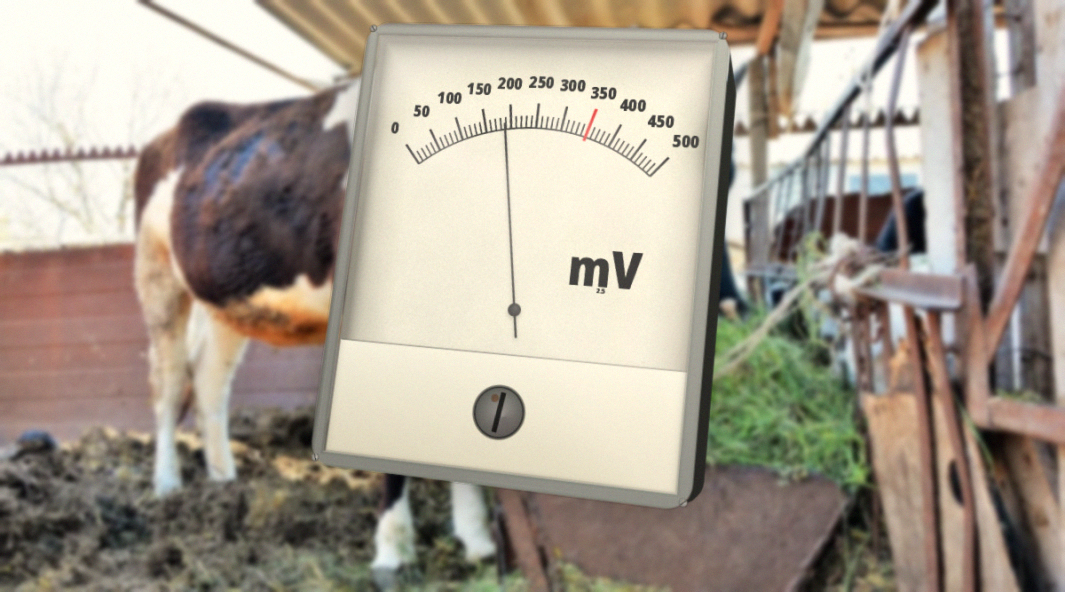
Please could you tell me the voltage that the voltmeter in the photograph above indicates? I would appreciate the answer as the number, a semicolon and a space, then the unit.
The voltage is 190; mV
